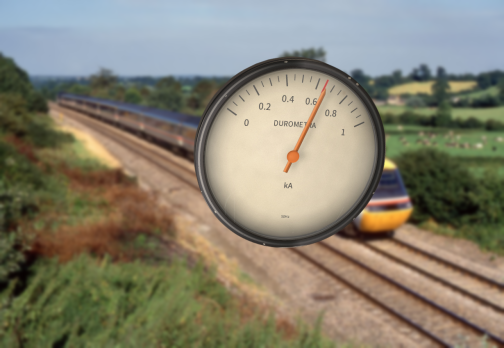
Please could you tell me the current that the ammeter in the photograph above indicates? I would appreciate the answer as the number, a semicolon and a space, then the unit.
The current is 0.65; kA
